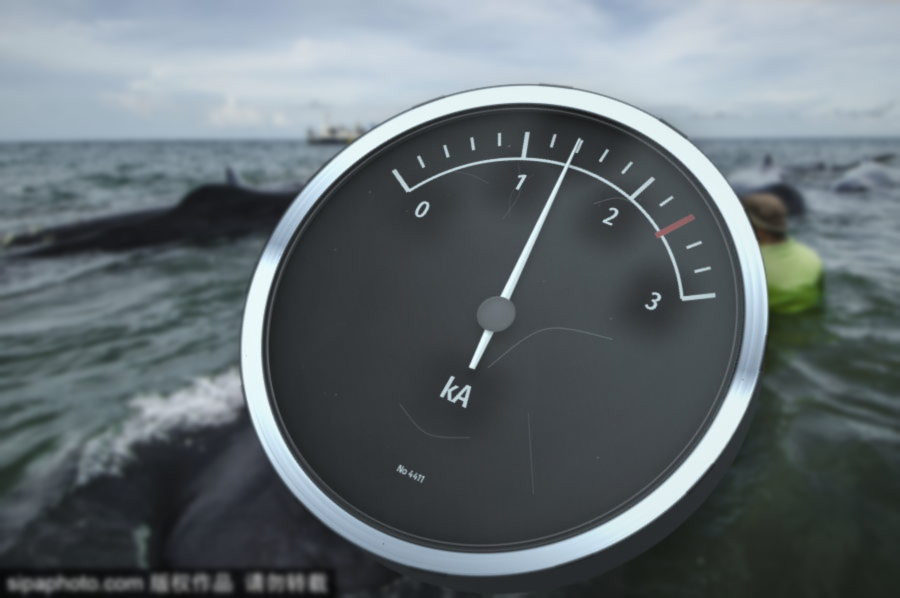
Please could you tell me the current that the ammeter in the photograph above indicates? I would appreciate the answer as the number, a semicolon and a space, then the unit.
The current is 1.4; kA
